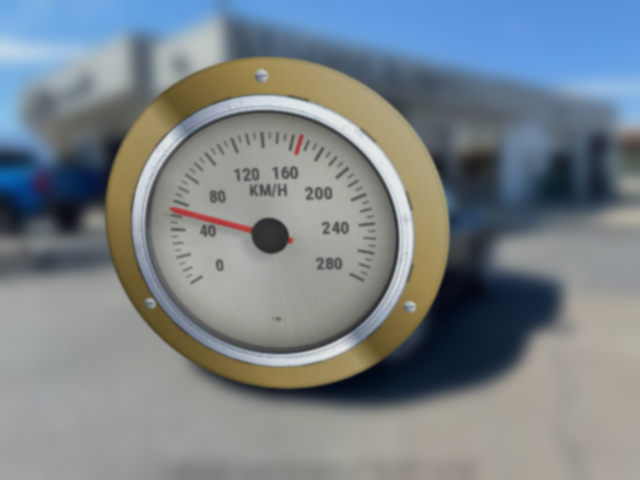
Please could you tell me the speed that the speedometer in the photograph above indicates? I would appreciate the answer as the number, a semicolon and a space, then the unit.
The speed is 55; km/h
